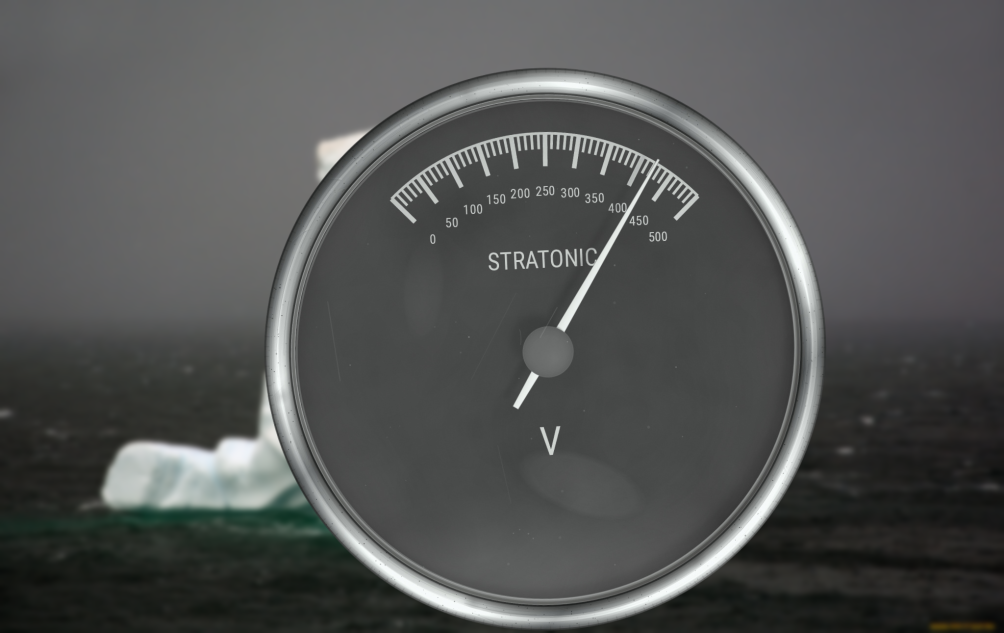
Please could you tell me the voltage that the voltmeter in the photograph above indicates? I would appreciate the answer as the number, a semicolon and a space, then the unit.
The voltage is 420; V
